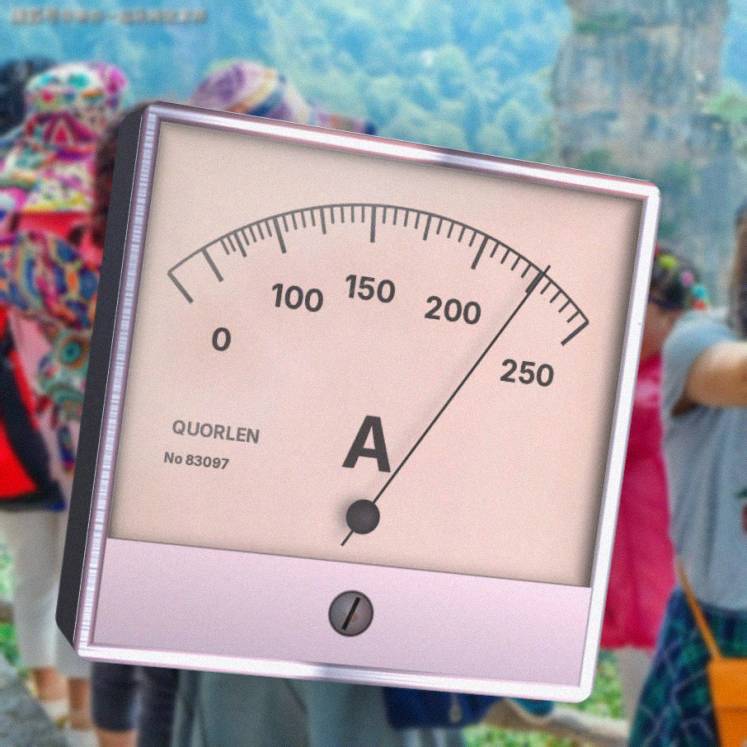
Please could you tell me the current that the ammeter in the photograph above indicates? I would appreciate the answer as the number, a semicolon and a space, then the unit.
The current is 225; A
